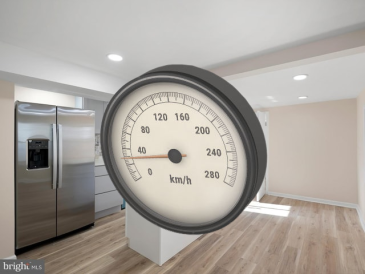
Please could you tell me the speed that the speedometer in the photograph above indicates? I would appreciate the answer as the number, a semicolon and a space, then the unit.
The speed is 30; km/h
